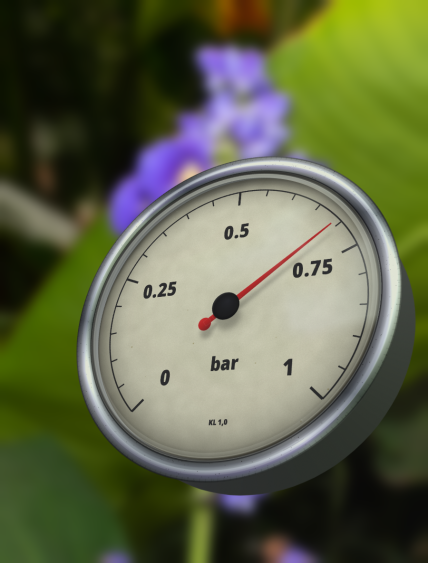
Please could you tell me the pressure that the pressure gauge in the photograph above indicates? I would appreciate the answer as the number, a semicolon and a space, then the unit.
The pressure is 0.7; bar
